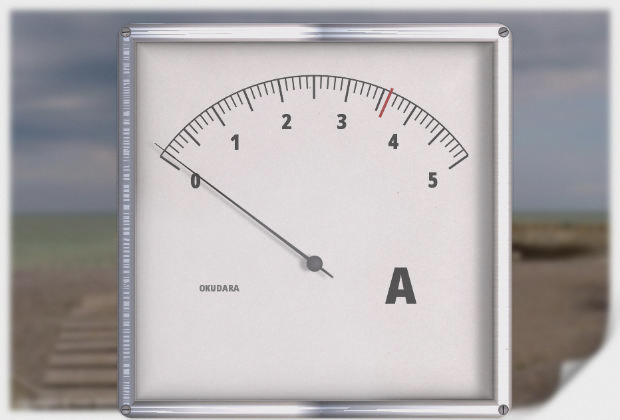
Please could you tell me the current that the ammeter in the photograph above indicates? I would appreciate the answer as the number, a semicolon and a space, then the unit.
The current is 0.1; A
